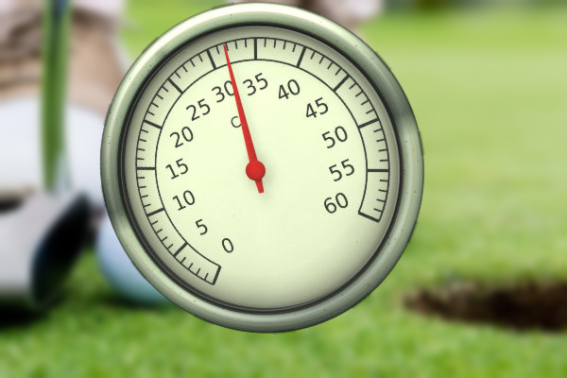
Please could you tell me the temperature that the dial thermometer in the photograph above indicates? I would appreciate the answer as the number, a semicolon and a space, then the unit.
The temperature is 32; °C
